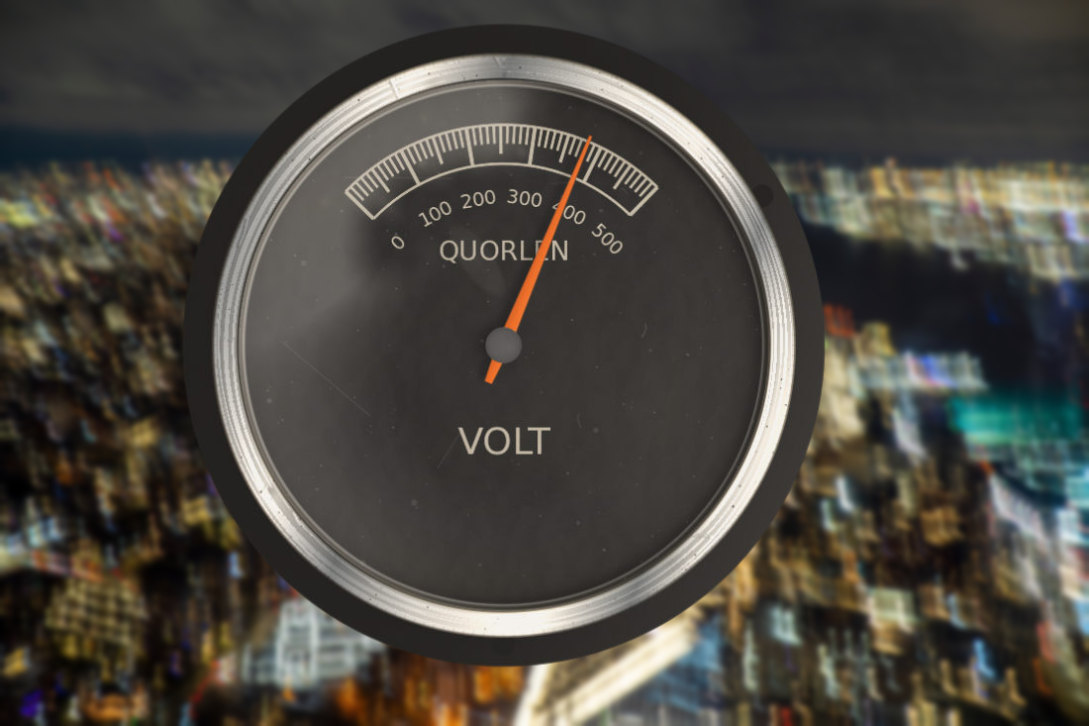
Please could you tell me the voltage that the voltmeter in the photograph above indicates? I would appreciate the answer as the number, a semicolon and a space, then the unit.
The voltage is 380; V
